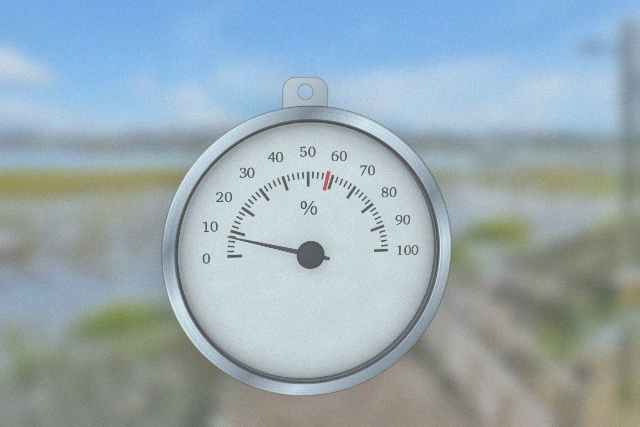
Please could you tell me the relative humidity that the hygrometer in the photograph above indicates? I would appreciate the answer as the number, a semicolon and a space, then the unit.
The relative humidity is 8; %
